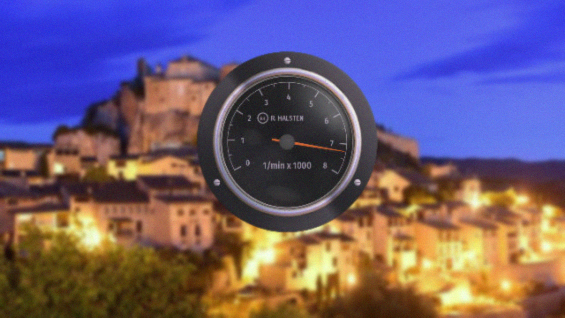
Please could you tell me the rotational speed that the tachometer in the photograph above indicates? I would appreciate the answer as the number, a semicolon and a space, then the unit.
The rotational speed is 7250; rpm
